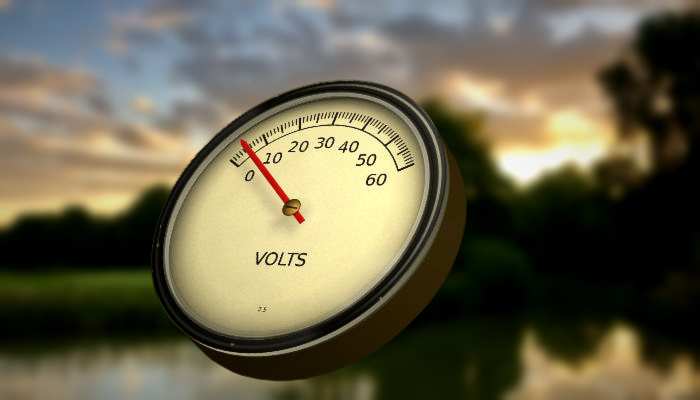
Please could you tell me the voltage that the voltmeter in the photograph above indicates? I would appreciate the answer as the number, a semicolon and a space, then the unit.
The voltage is 5; V
